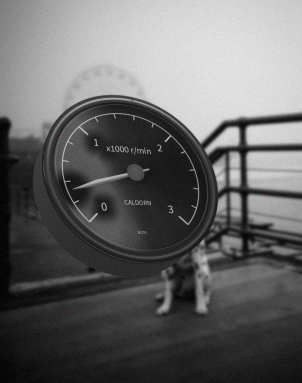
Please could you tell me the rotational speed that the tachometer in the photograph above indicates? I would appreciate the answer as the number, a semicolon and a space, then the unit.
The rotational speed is 300; rpm
